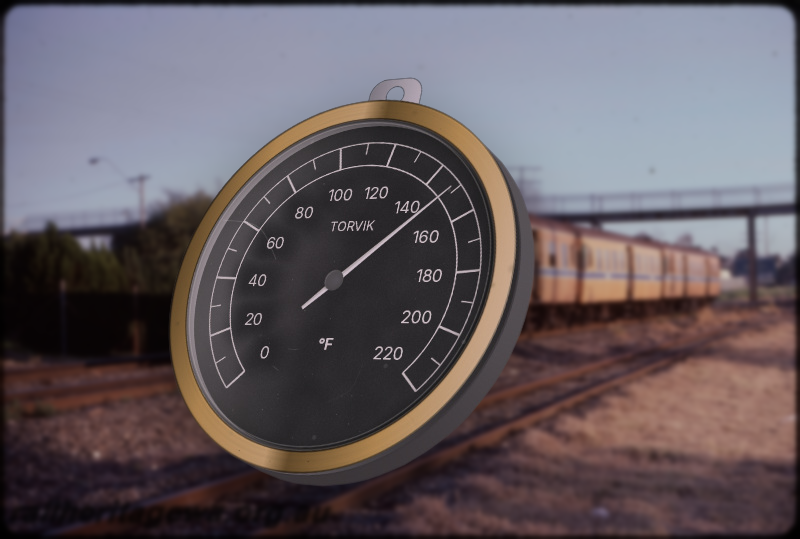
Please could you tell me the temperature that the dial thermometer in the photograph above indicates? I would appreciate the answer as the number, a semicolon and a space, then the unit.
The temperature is 150; °F
